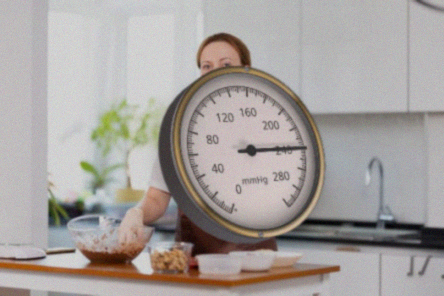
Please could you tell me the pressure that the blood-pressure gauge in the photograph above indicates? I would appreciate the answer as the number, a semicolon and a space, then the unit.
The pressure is 240; mmHg
